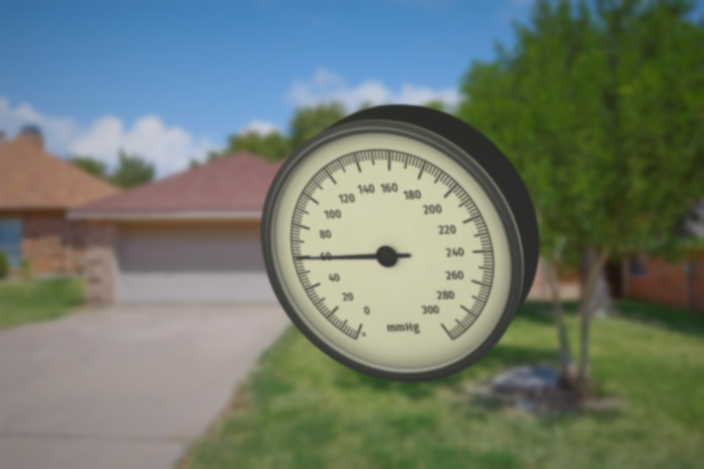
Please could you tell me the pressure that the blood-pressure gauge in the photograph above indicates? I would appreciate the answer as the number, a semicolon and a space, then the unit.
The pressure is 60; mmHg
